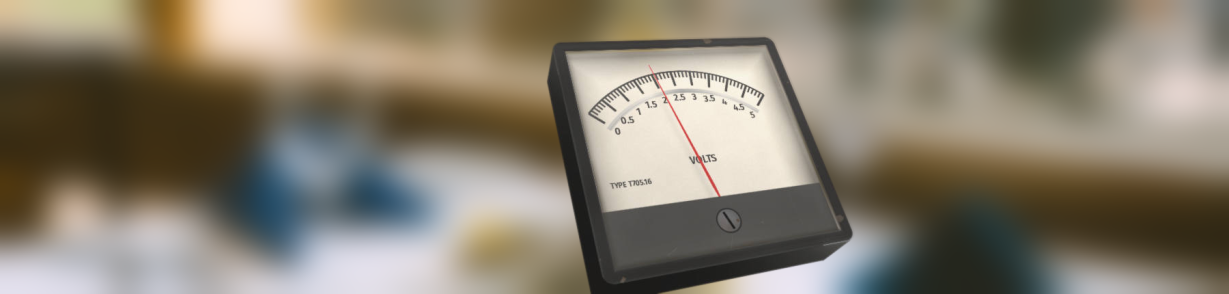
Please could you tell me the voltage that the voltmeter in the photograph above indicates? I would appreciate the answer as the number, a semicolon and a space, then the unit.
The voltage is 2; V
